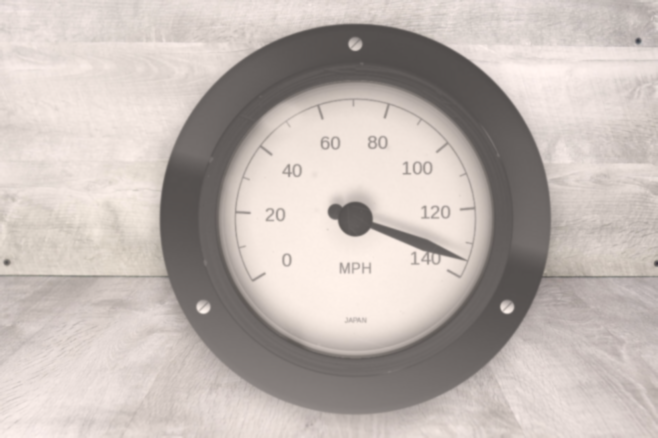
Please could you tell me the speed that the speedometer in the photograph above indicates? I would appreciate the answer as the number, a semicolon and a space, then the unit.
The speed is 135; mph
